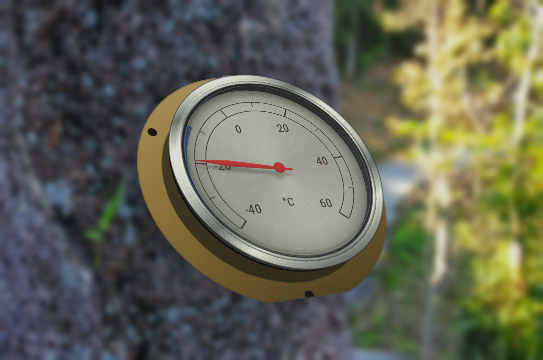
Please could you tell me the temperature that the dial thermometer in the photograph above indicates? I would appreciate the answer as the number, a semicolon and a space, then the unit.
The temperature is -20; °C
